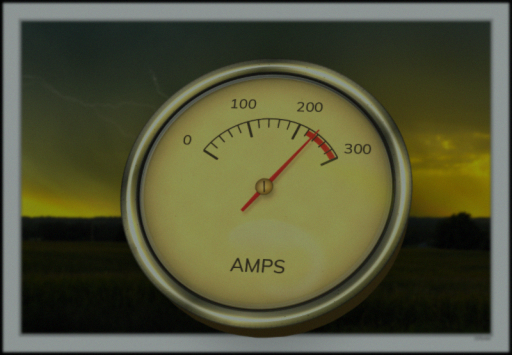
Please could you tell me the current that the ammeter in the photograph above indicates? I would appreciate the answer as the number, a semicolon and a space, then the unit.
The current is 240; A
